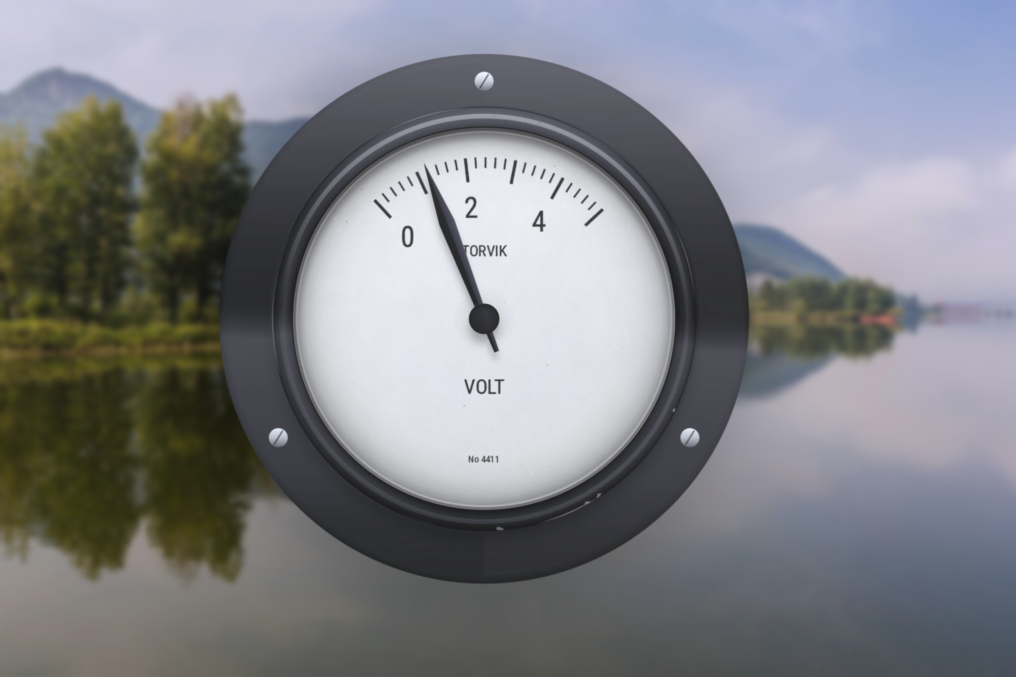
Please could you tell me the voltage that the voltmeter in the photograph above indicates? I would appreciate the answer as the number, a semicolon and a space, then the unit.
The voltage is 1.2; V
